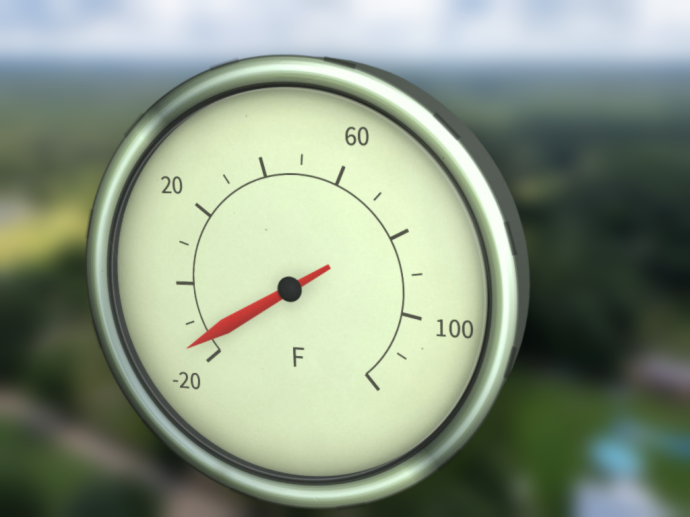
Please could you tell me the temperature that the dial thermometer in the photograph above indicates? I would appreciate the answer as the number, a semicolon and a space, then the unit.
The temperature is -15; °F
